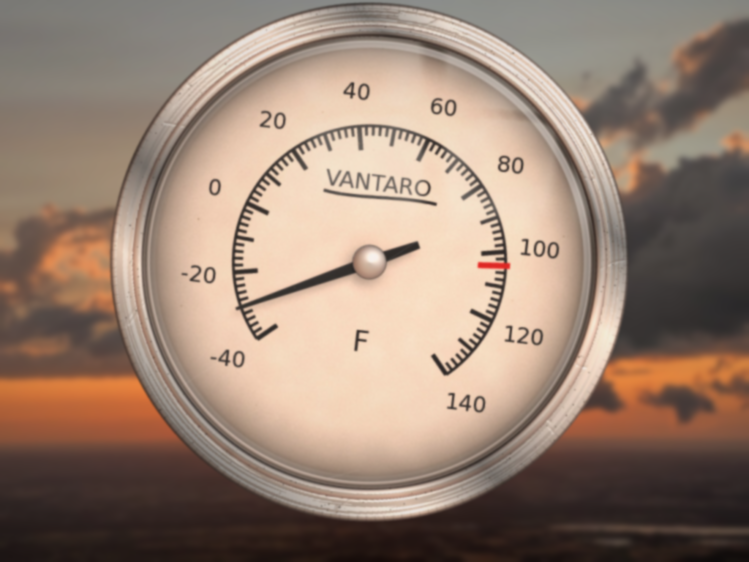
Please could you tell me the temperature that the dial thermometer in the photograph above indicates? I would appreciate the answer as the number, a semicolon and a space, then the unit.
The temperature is -30; °F
